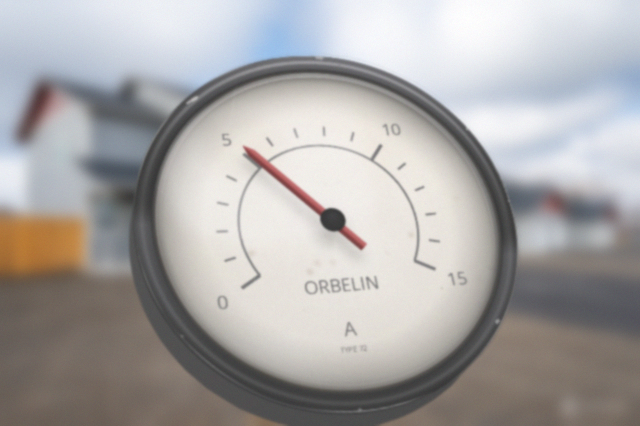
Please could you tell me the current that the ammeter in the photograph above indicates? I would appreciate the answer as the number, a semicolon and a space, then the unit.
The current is 5; A
